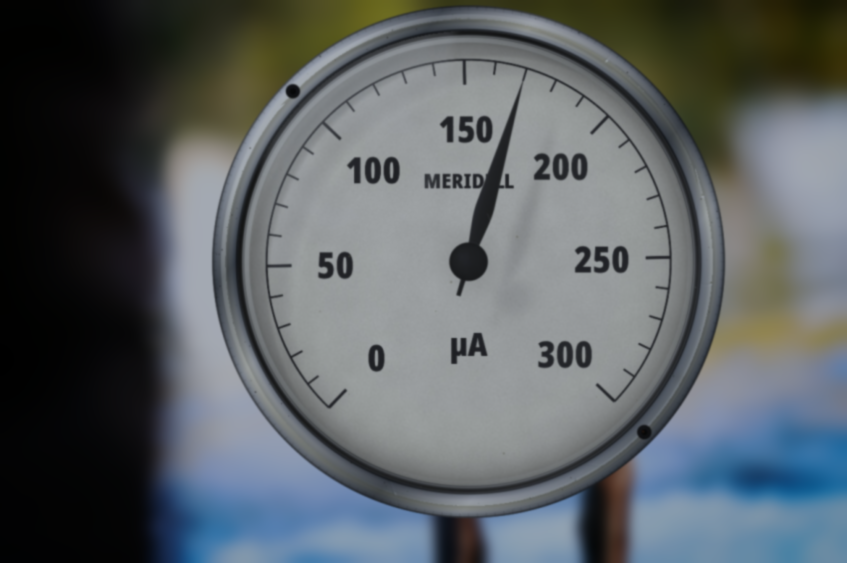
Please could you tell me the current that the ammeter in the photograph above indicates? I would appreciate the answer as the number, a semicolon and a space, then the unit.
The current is 170; µA
